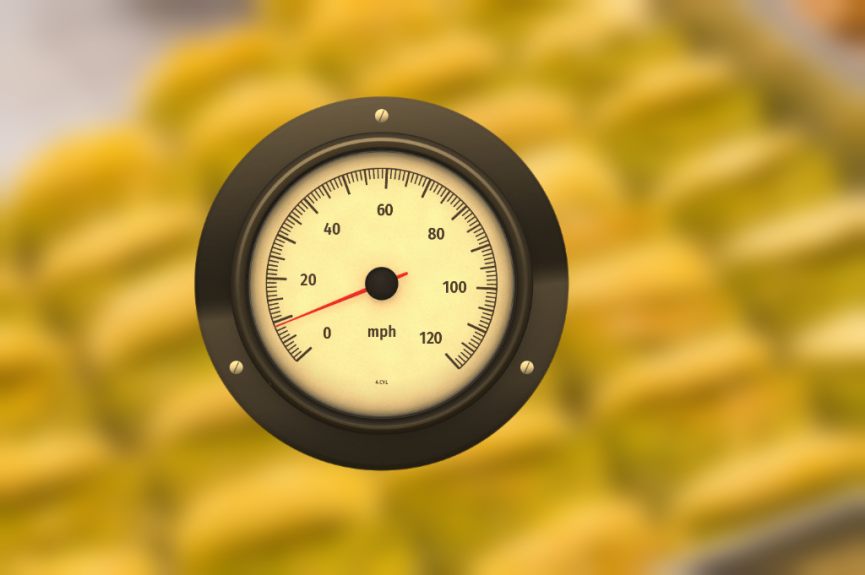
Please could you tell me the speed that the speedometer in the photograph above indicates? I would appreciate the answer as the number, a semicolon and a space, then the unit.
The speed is 9; mph
